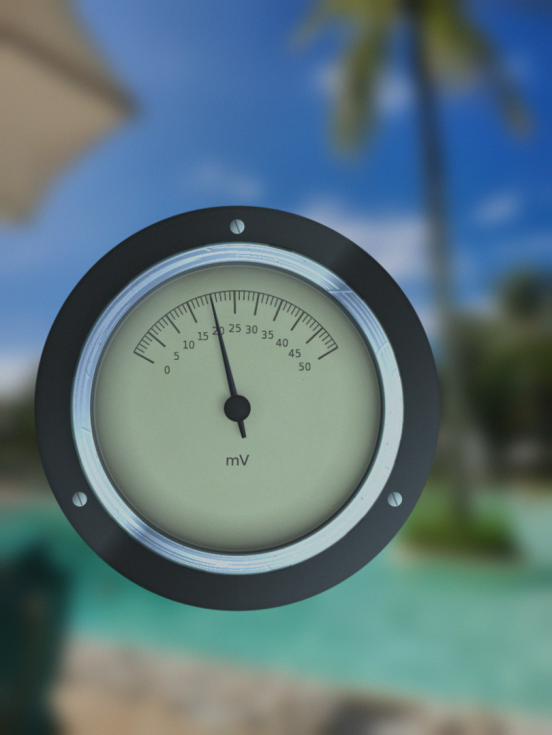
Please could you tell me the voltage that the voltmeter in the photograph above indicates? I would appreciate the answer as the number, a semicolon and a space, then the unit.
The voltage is 20; mV
